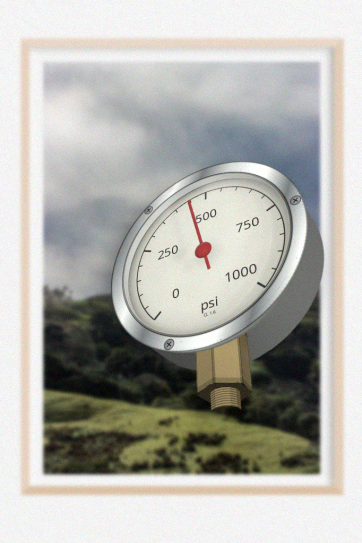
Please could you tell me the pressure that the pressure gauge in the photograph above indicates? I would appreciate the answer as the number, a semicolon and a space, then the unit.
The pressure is 450; psi
